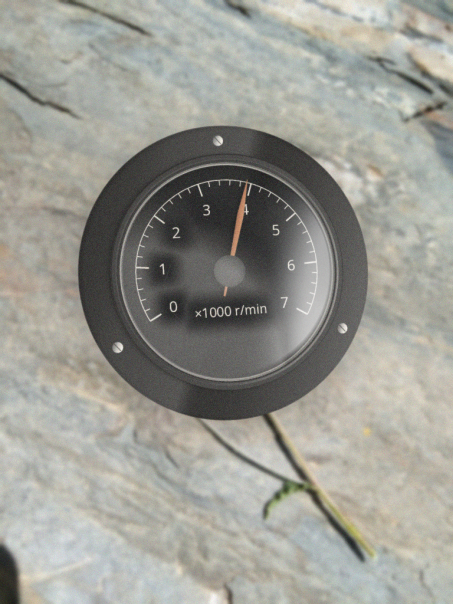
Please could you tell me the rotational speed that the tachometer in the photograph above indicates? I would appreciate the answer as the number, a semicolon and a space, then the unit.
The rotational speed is 3900; rpm
